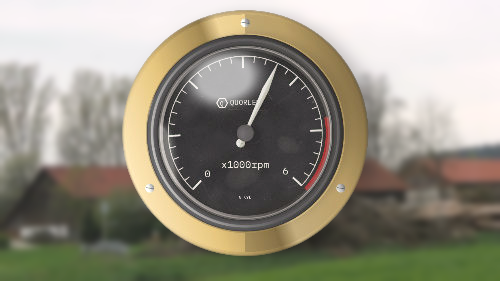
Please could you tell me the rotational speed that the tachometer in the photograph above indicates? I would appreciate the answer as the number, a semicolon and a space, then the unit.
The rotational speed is 3600; rpm
